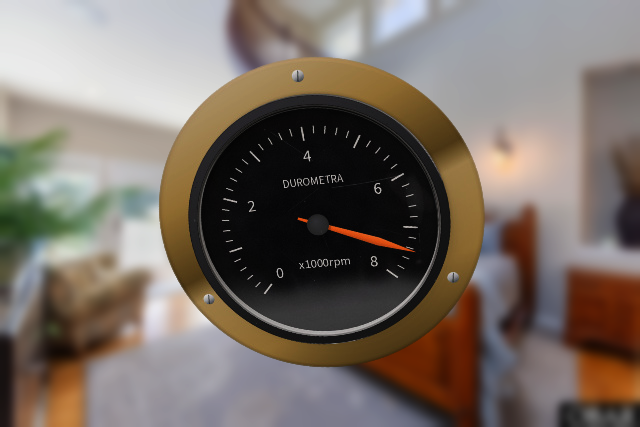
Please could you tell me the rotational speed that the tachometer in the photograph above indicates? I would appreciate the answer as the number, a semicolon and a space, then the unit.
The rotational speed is 7400; rpm
